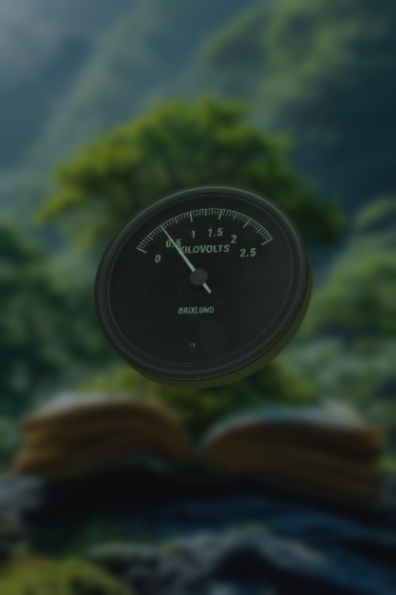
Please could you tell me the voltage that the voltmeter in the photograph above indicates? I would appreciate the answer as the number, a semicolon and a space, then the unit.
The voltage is 0.5; kV
